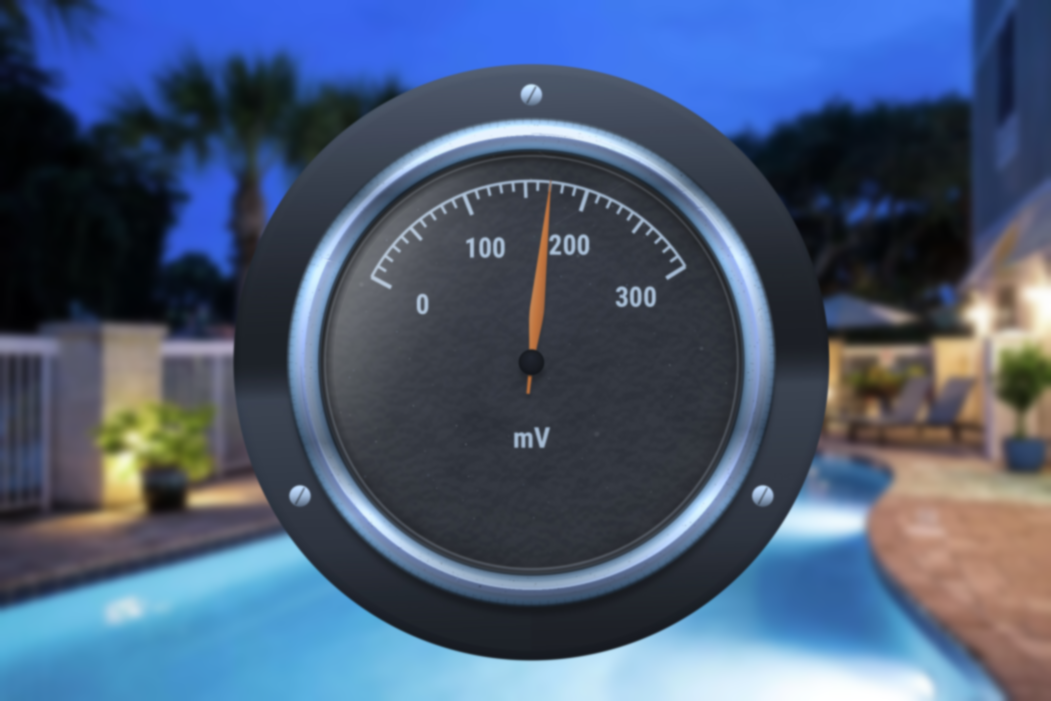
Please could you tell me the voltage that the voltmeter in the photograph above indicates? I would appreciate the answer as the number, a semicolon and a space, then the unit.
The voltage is 170; mV
